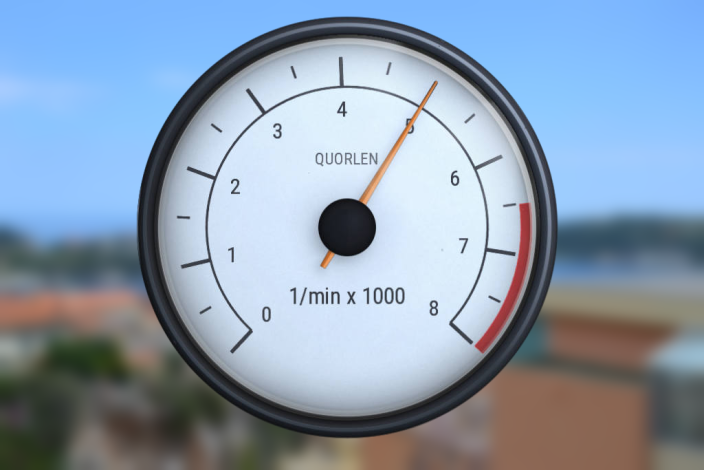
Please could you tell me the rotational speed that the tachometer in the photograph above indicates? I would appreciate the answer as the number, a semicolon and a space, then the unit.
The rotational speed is 5000; rpm
